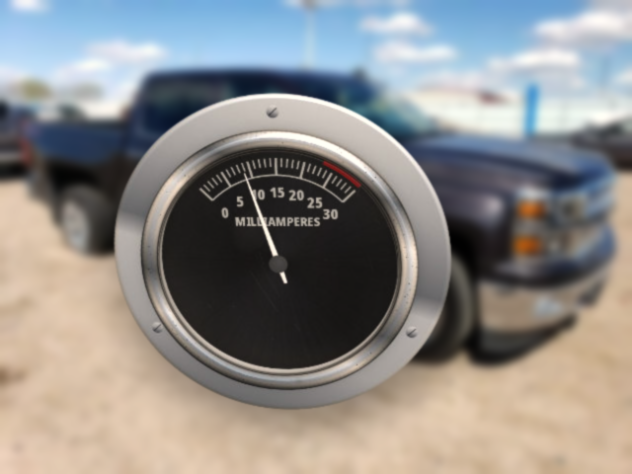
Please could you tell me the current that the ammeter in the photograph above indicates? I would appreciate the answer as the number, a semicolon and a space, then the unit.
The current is 9; mA
